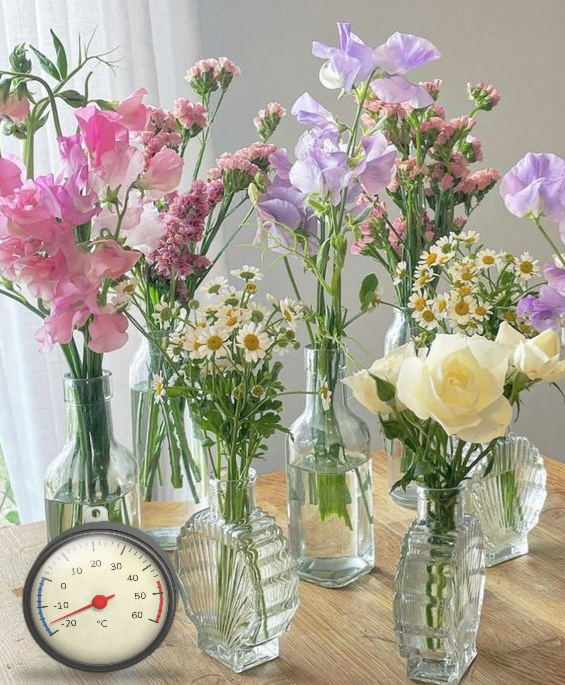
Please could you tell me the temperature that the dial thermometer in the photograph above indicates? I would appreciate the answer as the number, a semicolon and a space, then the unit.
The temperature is -16; °C
